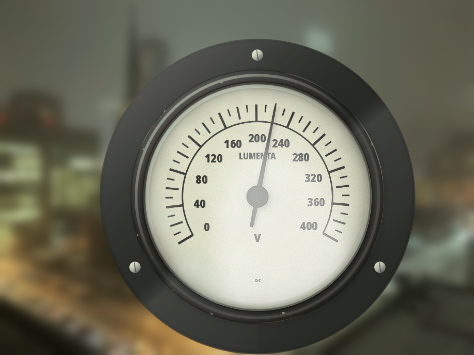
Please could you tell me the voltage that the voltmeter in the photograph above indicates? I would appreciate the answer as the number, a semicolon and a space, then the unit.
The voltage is 220; V
